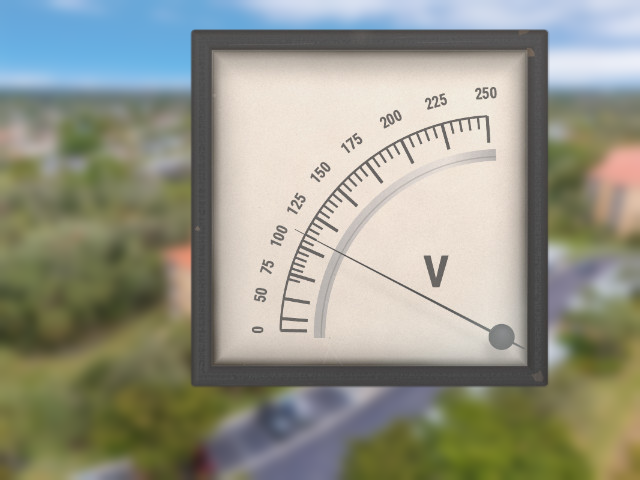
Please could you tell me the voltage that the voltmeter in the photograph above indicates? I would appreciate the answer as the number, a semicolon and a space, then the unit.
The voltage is 110; V
